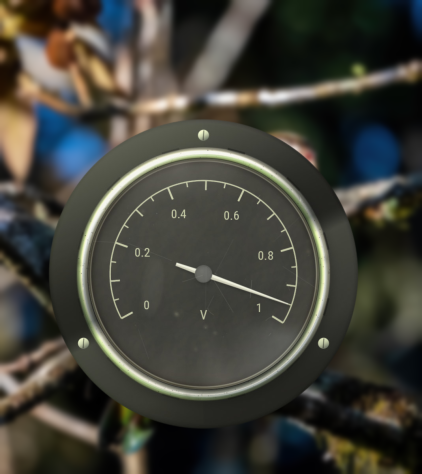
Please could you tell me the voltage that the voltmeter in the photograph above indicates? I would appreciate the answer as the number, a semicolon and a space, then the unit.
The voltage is 0.95; V
